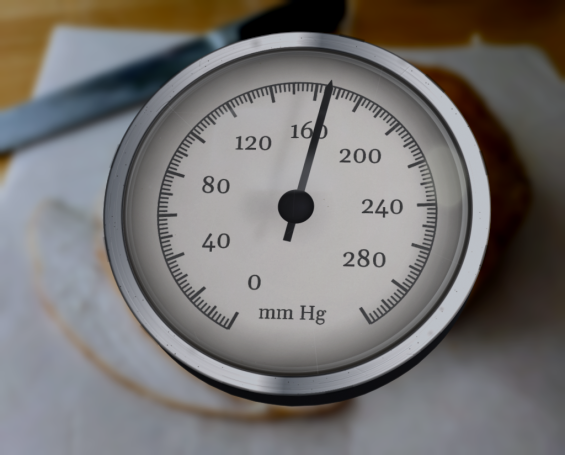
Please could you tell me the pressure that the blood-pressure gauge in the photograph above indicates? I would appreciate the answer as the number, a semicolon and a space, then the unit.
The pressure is 166; mmHg
